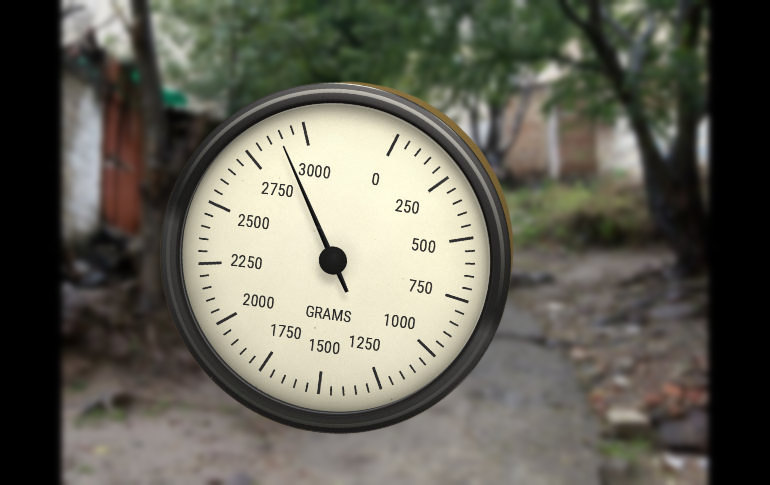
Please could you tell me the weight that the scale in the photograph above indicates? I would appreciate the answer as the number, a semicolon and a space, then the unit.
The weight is 2900; g
